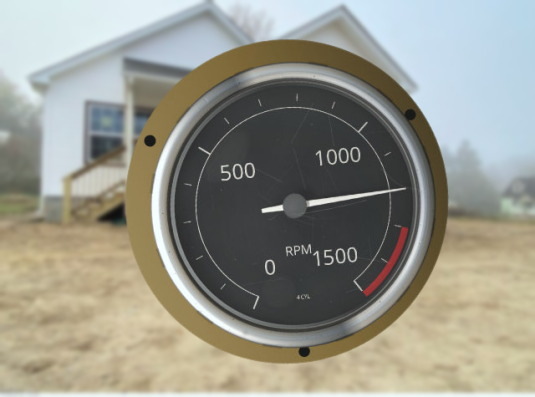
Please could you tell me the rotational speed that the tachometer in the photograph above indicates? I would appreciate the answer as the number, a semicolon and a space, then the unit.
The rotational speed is 1200; rpm
